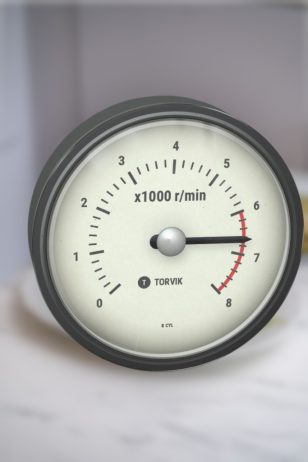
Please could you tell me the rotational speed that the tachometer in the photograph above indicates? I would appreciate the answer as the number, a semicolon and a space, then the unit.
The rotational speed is 6600; rpm
